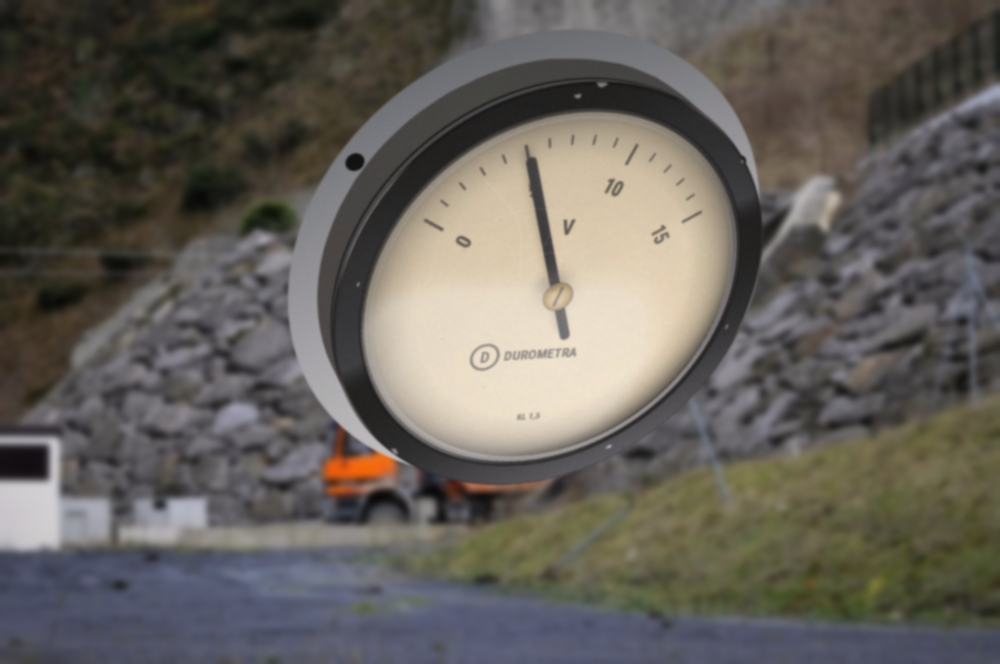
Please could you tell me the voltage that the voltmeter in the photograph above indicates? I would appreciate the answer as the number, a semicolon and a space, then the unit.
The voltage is 5; V
